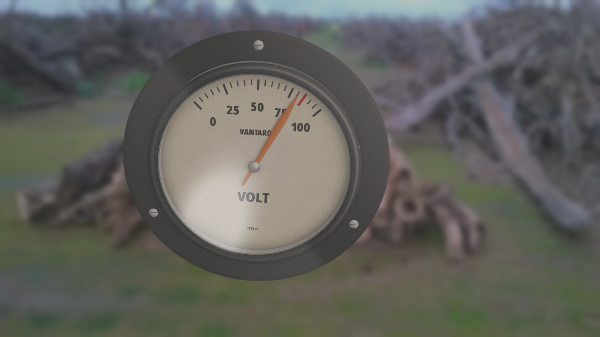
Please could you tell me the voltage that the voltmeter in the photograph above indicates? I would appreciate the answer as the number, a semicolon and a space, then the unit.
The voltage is 80; V
